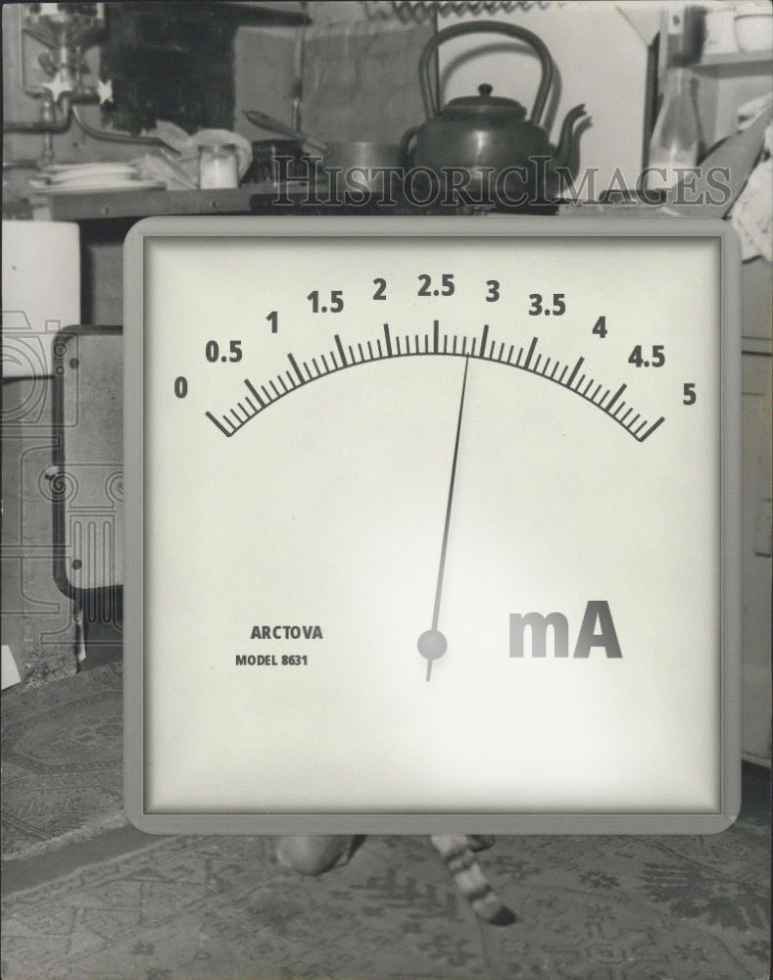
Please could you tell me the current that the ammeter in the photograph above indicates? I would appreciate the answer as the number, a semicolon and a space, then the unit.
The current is 2.85; mA
